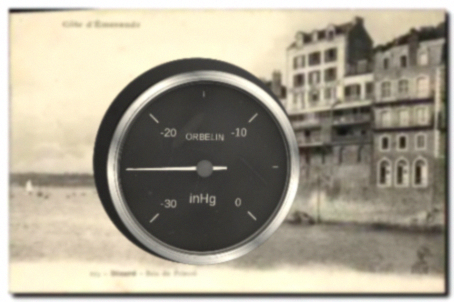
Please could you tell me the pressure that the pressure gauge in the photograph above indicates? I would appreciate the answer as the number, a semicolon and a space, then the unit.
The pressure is -25; inHg
